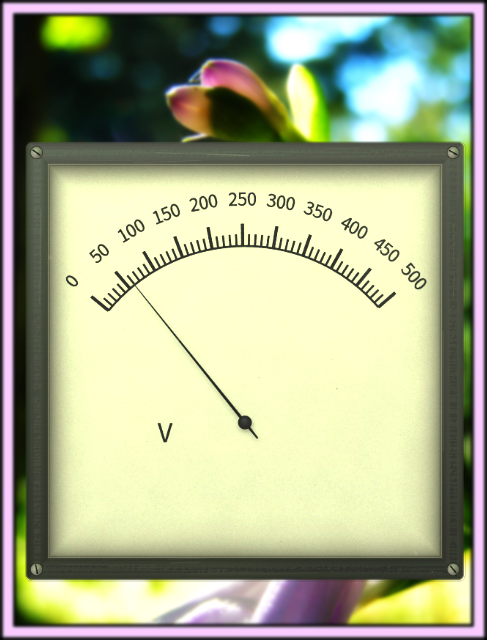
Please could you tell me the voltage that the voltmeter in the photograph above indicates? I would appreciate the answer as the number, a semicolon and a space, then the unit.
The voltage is 60; V
